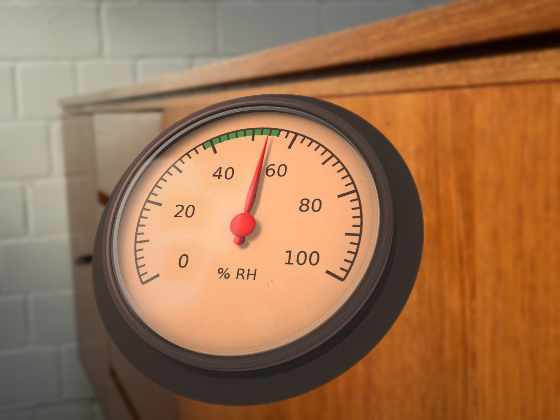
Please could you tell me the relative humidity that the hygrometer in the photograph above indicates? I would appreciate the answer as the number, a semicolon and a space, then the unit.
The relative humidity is 54; %
